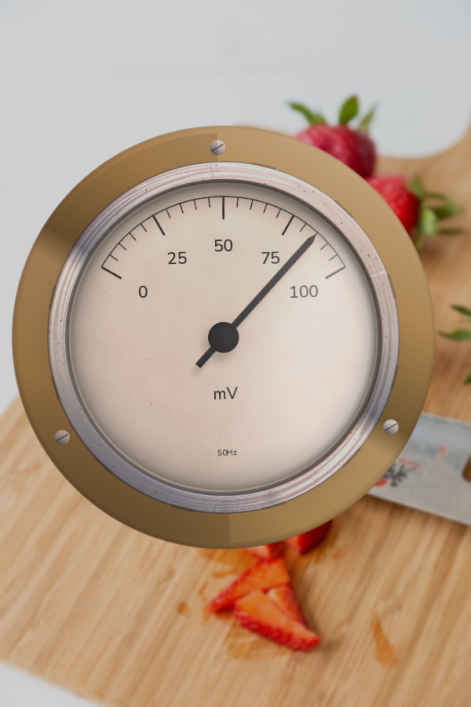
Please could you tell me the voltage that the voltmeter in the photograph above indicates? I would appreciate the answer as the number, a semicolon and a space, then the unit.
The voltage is 85; mV
